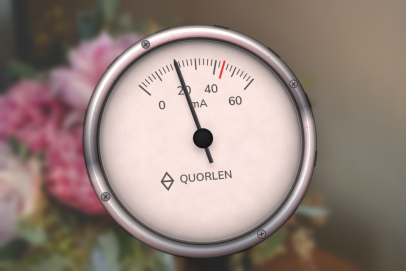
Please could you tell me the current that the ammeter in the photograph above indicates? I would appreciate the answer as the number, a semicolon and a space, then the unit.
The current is 20; mA
